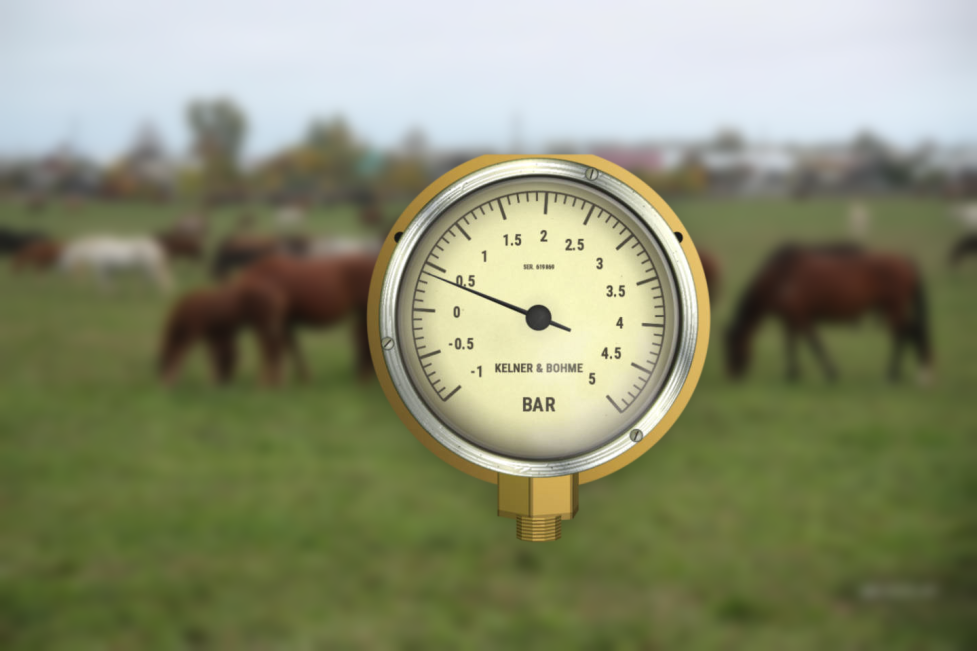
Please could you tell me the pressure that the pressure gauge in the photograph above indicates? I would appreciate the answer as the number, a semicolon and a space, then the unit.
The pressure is 0.4; bar
